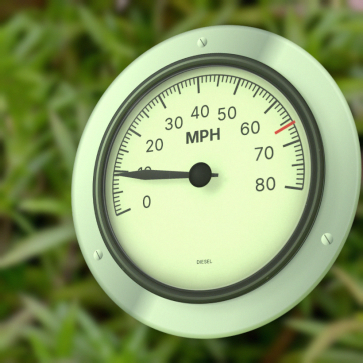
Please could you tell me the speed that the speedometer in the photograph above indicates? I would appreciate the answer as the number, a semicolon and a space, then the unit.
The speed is 9; mph
